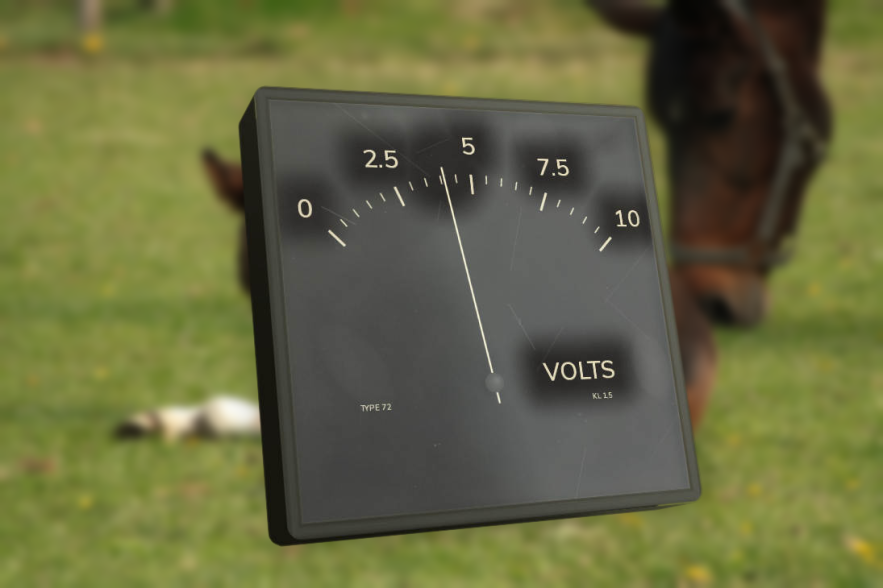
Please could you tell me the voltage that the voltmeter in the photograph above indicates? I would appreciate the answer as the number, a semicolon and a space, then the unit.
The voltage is 4; V
